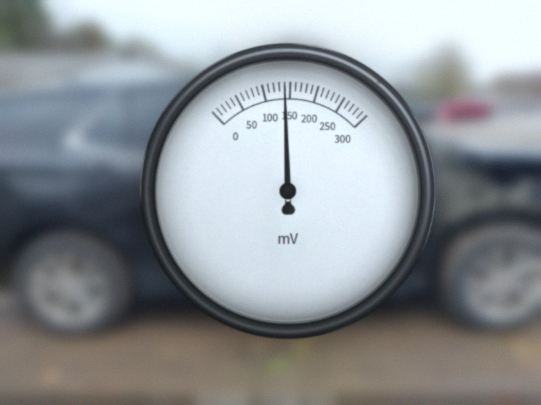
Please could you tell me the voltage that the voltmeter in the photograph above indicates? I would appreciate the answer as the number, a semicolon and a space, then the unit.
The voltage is 140; mV
